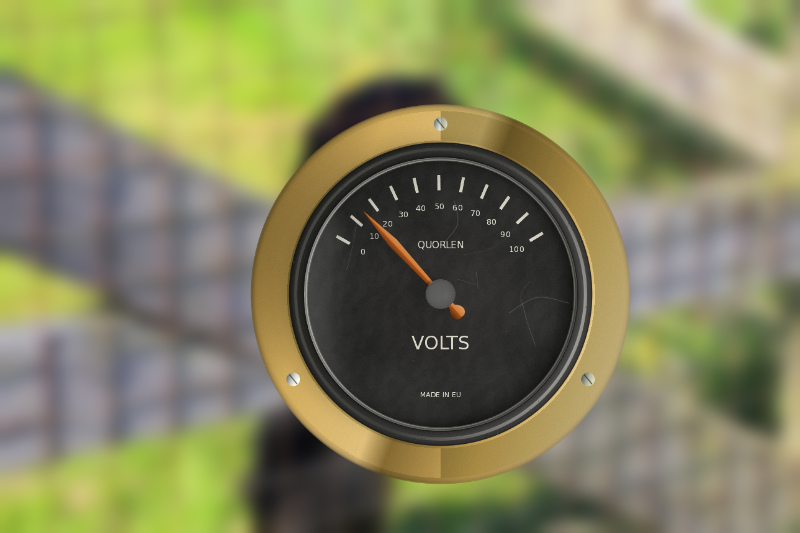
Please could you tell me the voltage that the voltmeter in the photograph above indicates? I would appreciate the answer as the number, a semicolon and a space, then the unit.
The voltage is 15; V
